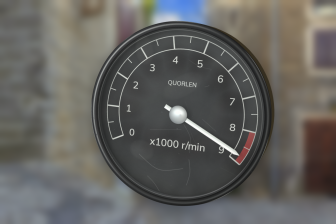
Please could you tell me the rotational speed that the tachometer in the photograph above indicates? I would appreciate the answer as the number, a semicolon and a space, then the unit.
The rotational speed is 8750; rpm
